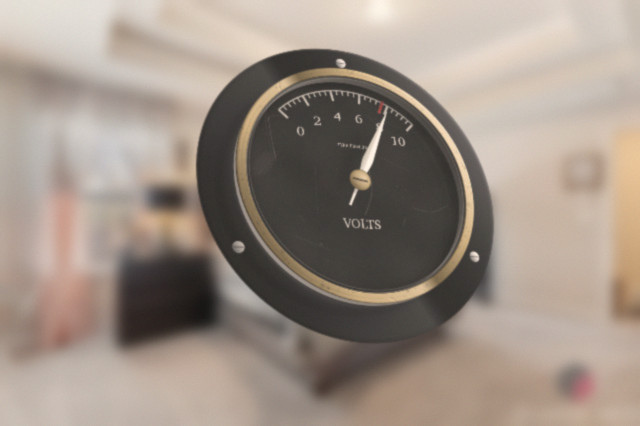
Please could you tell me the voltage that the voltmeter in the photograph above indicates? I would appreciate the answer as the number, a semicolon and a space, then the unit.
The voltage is 8; V
